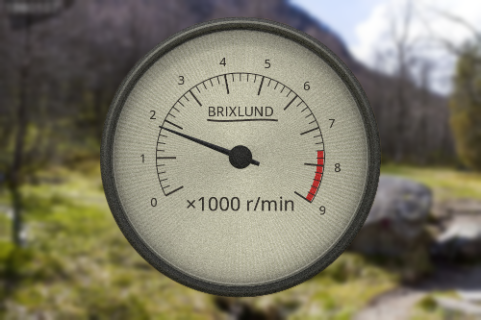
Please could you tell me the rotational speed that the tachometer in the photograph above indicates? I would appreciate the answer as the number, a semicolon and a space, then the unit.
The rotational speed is 1800; rpm
